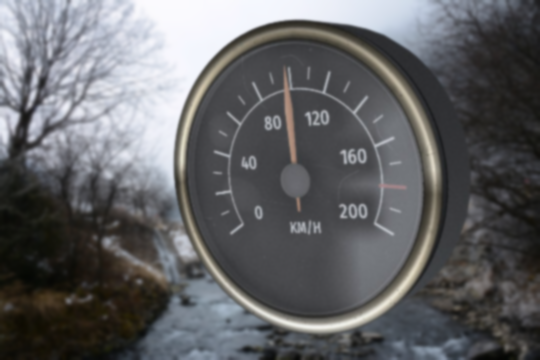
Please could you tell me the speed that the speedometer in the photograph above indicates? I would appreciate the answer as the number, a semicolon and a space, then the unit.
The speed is 100; km/h
